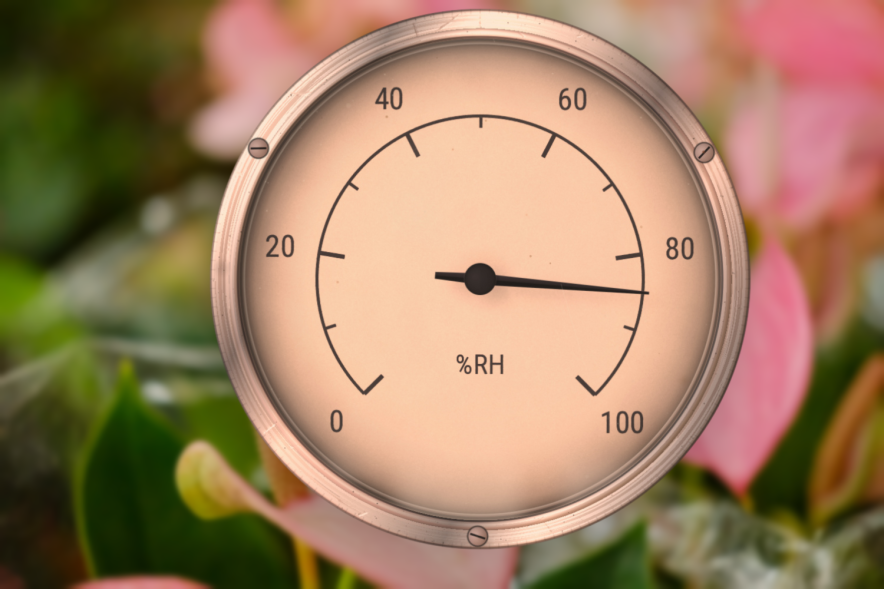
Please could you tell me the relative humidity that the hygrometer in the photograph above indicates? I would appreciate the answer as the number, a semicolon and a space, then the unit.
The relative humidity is 85; %
